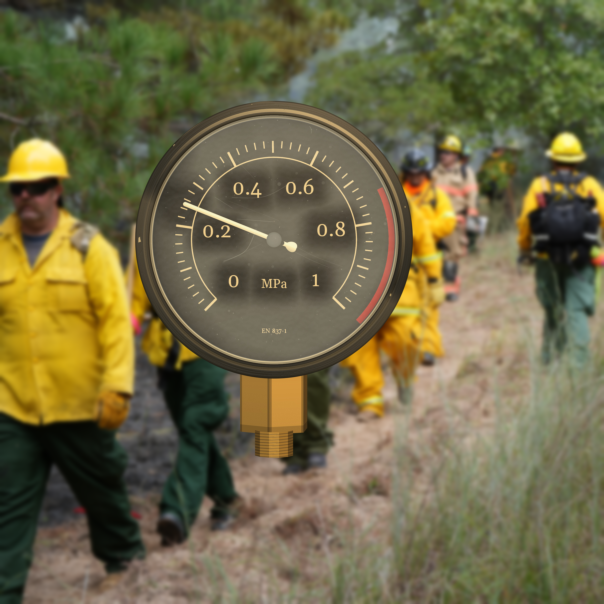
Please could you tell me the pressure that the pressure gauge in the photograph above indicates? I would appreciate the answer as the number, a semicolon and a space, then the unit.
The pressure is 0.25; MPa
